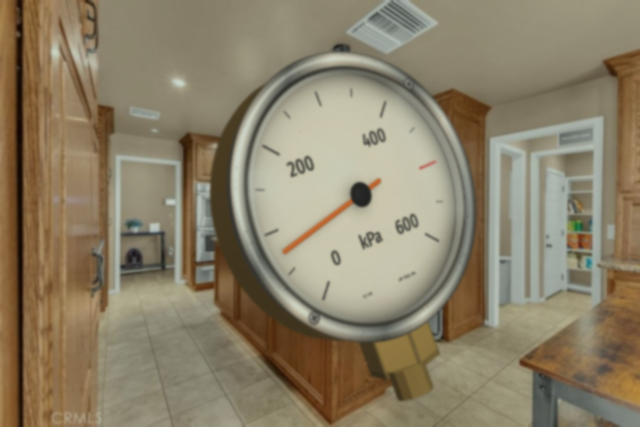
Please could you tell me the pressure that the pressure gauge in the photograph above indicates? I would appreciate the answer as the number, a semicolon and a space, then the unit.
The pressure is 75; kPa
